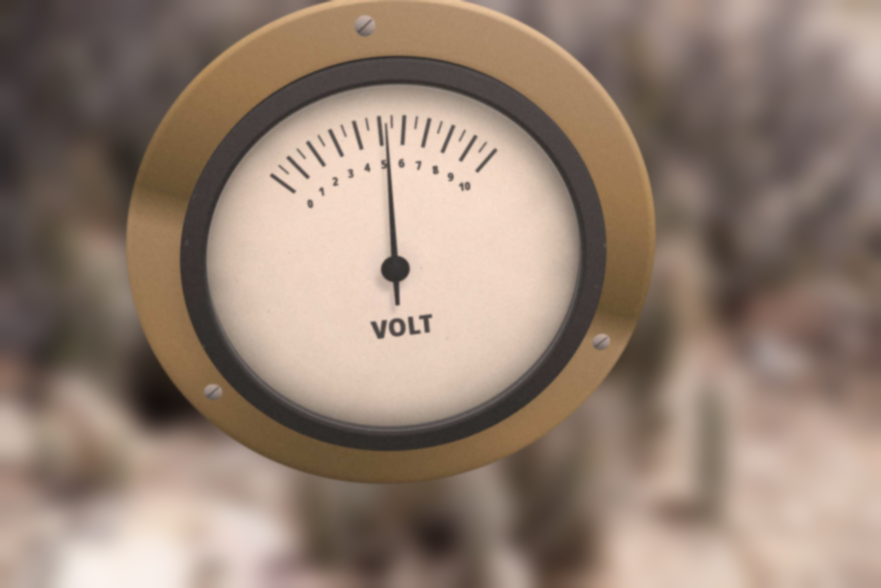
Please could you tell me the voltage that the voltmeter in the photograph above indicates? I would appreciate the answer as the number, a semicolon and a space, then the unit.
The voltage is 5.25; V
